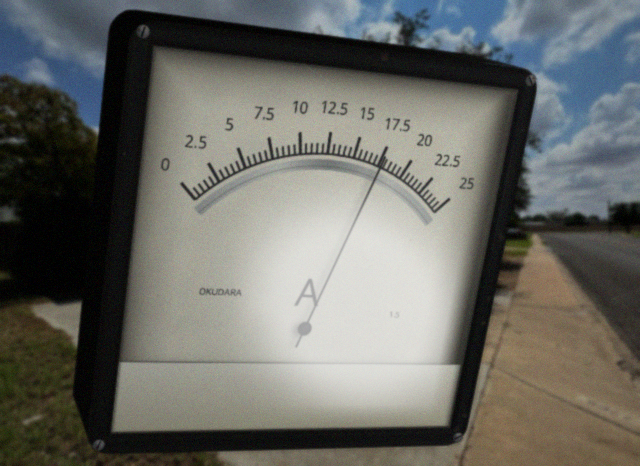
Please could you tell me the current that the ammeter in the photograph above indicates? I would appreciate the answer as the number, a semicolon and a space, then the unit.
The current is 17.5; A
